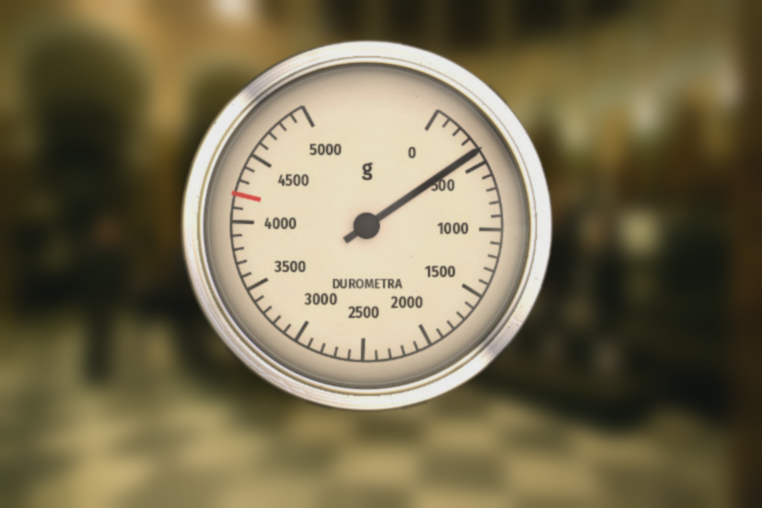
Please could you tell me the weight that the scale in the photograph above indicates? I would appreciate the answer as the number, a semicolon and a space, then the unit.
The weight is 400; g
